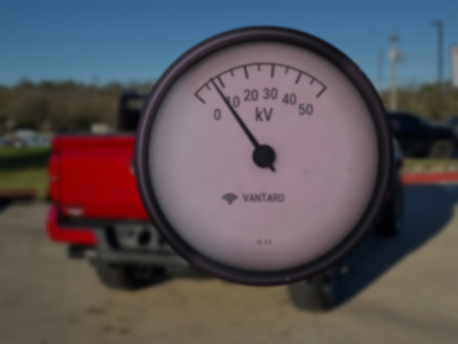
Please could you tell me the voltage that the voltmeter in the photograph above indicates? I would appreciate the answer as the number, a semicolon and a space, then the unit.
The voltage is 7.5; kV
